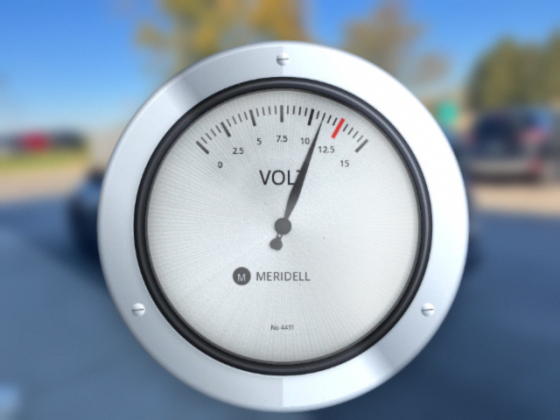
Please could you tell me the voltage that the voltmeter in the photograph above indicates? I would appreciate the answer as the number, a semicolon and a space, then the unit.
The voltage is 11; V
